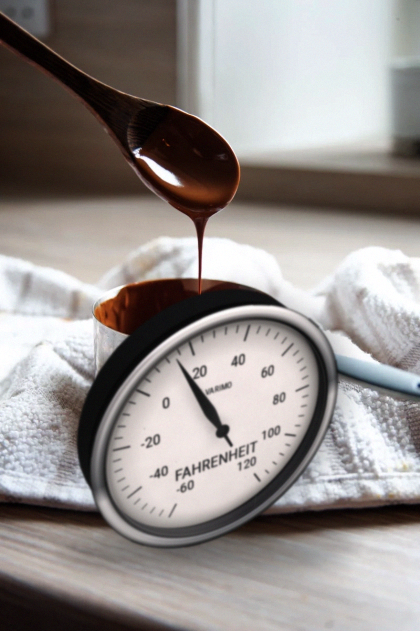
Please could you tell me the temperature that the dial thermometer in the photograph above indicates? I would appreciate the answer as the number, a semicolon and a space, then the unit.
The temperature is 14; °F
